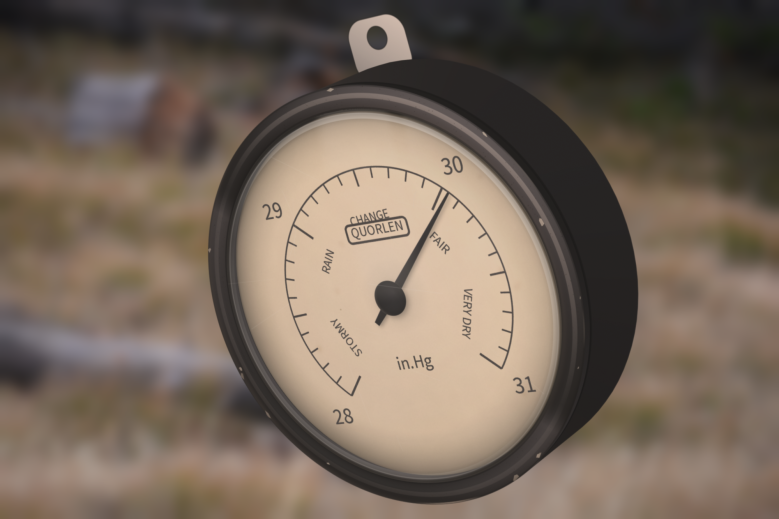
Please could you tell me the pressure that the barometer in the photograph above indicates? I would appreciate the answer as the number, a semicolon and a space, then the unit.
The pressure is 30.05; inHg
